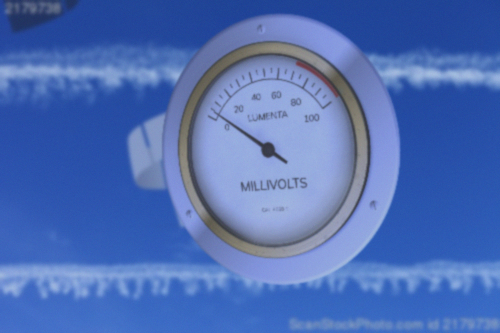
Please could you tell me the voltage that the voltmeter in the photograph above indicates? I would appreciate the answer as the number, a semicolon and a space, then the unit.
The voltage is 5; mV
